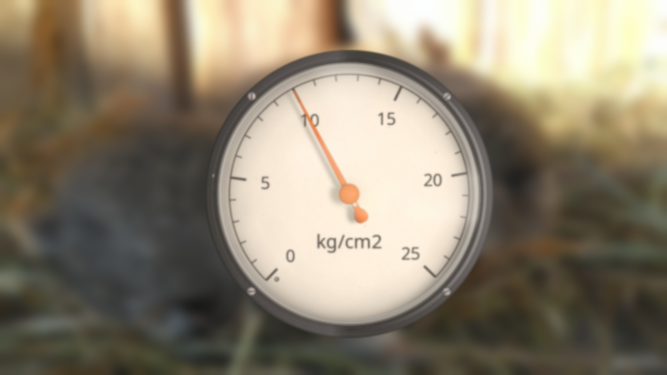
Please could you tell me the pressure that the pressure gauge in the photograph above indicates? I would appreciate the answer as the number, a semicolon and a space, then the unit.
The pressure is 10; kg/cm²
